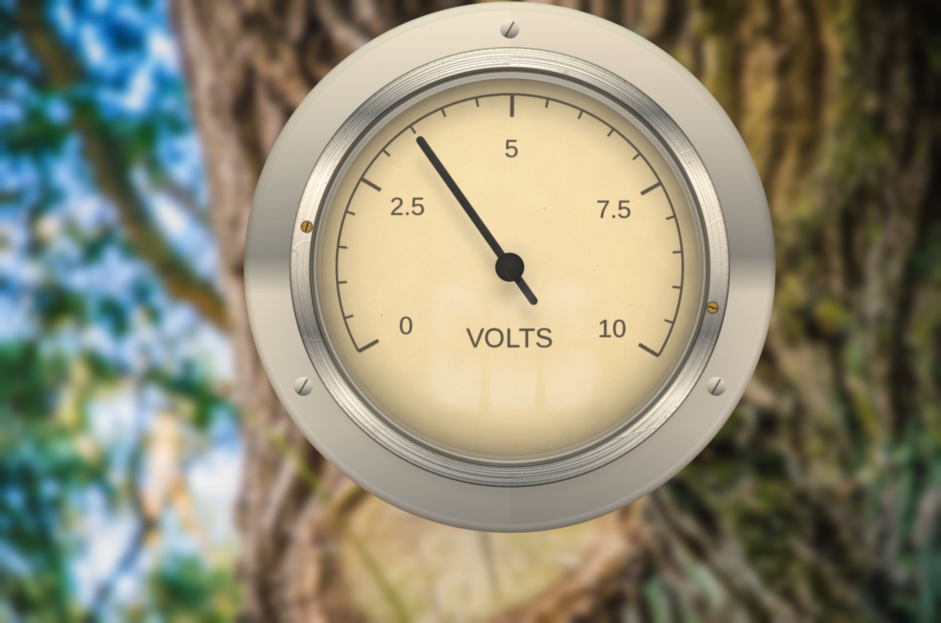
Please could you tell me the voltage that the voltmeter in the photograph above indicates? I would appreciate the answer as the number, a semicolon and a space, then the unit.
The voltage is 3.5; V
